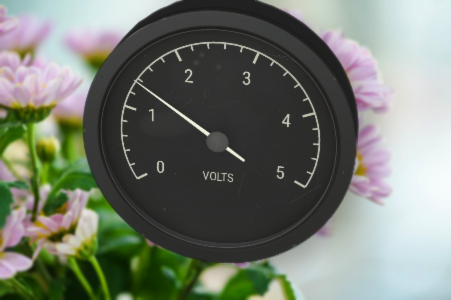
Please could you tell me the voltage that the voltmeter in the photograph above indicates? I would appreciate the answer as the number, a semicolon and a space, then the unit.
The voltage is 1.4; V
